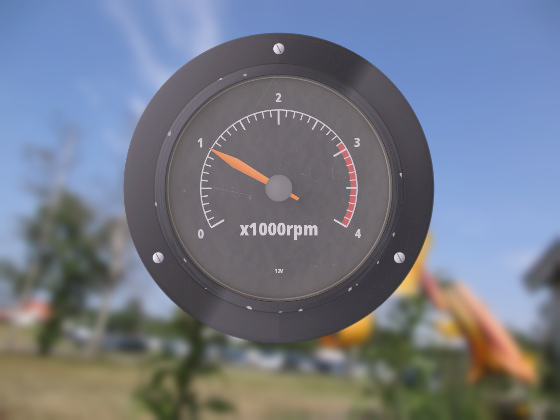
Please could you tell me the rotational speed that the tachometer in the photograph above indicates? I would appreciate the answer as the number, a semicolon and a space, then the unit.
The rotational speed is 1000; rpm
